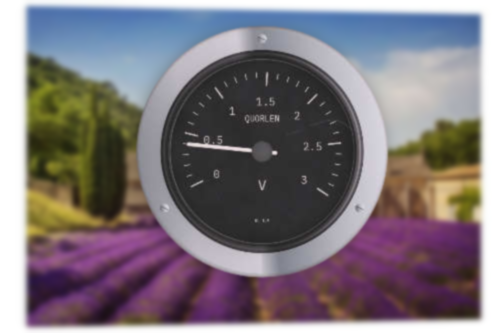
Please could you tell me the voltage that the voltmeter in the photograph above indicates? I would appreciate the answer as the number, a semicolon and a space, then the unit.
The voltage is 0.4; V
